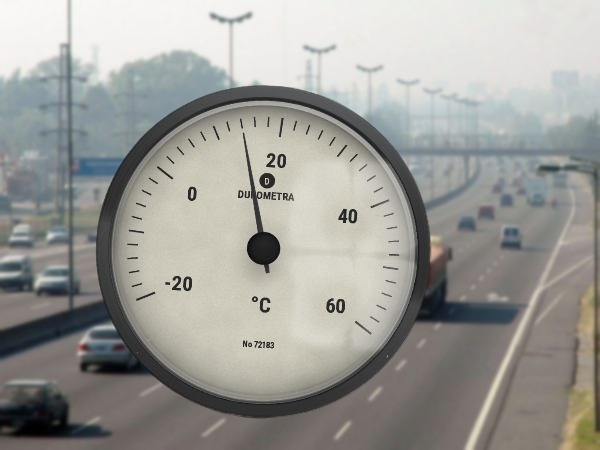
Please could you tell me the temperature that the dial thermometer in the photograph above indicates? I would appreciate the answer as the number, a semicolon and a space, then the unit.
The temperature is 14; °C
